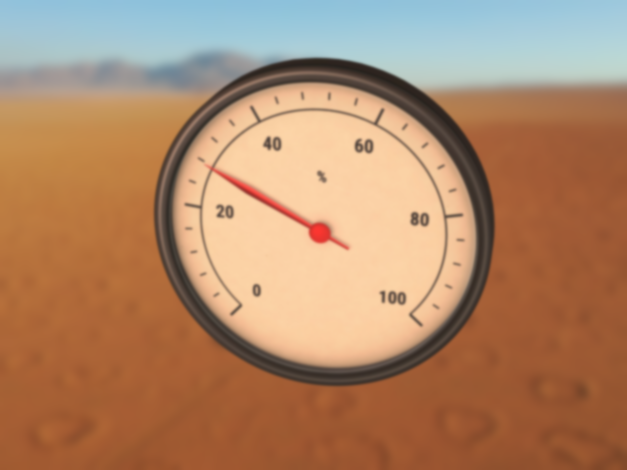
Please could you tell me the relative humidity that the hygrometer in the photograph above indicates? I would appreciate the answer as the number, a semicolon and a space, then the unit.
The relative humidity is 28; %
